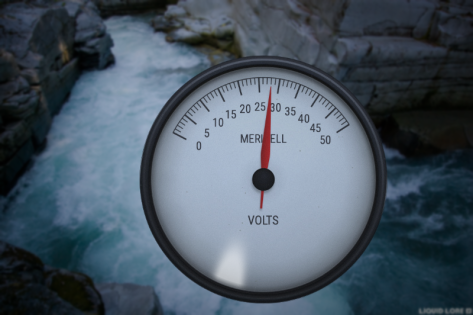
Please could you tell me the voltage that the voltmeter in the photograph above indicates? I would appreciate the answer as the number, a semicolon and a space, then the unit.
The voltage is 28; V
